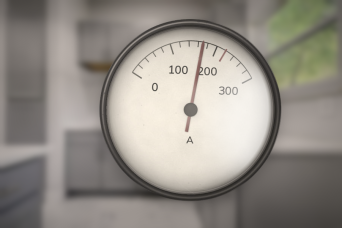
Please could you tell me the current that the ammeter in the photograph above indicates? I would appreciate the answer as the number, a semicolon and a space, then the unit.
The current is 170; A
